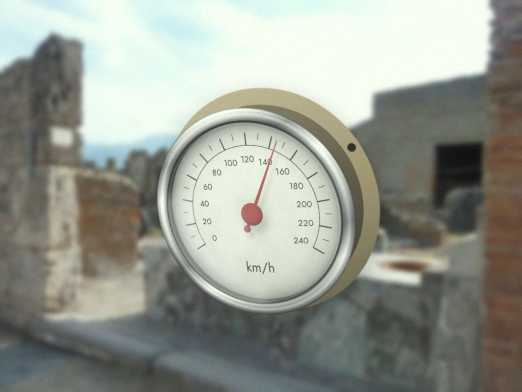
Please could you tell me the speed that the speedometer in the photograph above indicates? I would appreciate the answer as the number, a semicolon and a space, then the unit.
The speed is 145; km/h
